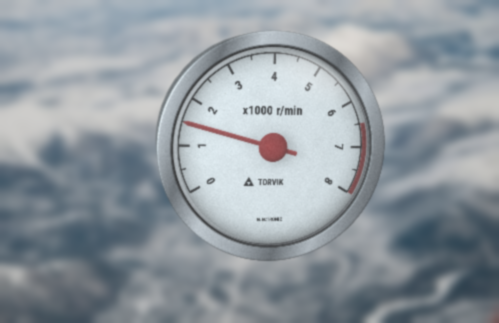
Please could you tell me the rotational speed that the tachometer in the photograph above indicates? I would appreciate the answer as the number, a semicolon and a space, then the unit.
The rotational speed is 1500; rpm
